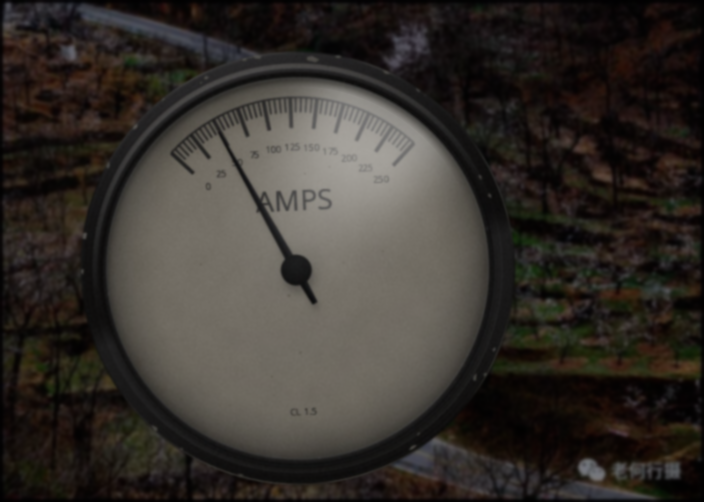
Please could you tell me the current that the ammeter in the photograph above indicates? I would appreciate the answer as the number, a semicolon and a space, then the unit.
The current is 50; A
